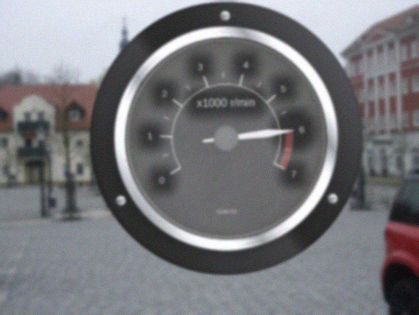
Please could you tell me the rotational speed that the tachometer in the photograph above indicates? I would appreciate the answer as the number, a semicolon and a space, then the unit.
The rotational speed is 6000; rpm
